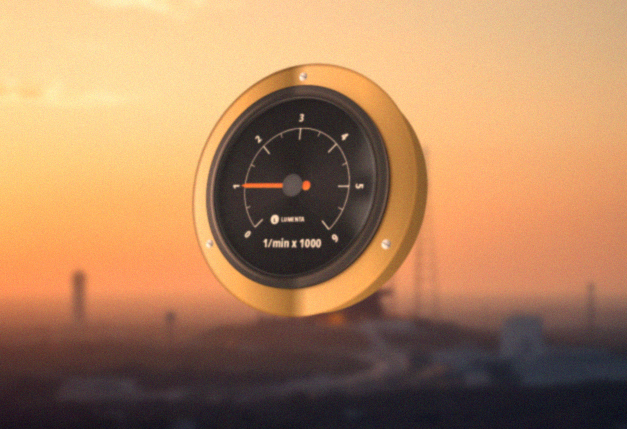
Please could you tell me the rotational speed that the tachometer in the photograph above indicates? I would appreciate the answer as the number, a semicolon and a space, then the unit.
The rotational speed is 1000; rpm
